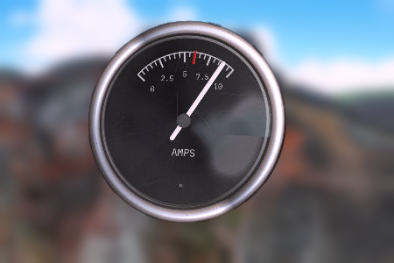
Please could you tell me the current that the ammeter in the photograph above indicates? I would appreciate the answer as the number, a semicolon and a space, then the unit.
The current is 9; A
